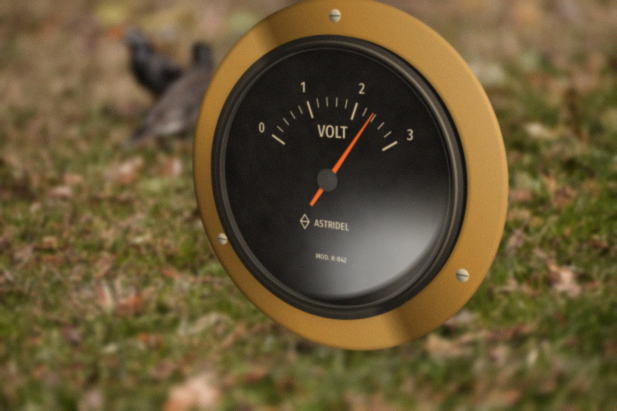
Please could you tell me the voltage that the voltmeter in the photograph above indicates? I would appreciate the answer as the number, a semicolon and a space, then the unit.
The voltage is 2.4; V
